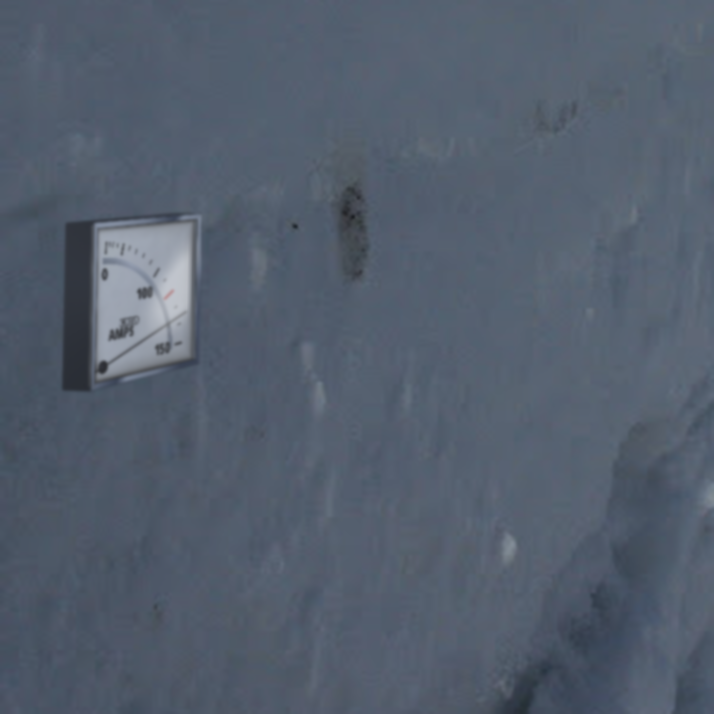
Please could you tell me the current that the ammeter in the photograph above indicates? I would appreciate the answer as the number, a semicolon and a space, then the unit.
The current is 135; A
